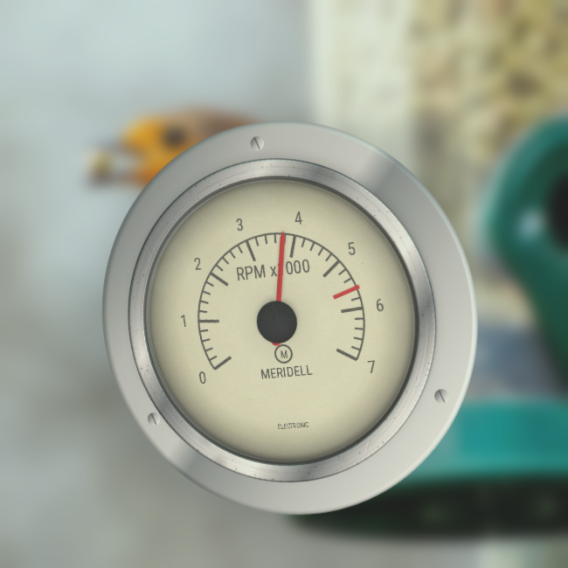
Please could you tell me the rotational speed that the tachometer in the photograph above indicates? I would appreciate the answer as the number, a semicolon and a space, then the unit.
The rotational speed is 3800; rpm
